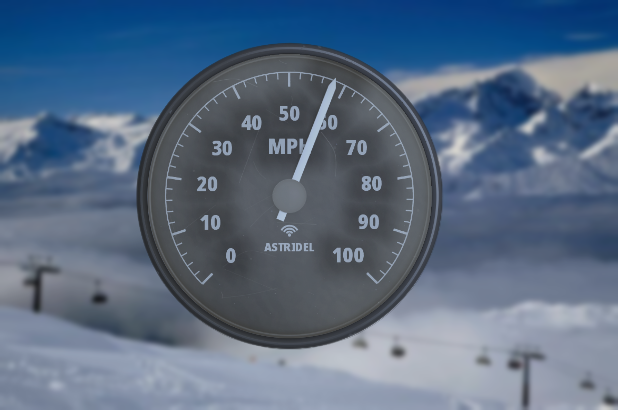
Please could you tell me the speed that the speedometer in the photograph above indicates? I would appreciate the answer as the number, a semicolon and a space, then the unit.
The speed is 58; mph
